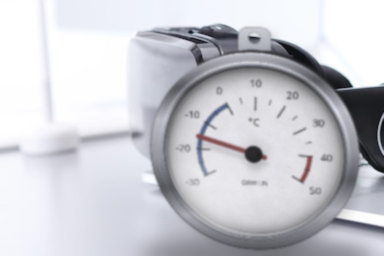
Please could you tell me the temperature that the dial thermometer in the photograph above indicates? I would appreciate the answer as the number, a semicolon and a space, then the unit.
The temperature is -15; °C
